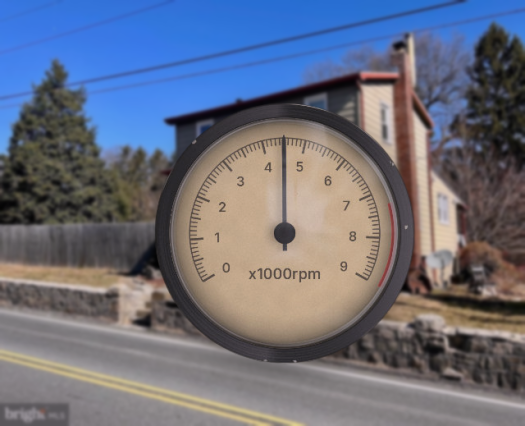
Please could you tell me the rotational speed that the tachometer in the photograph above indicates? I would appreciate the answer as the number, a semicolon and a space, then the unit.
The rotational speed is 4500; rpm
